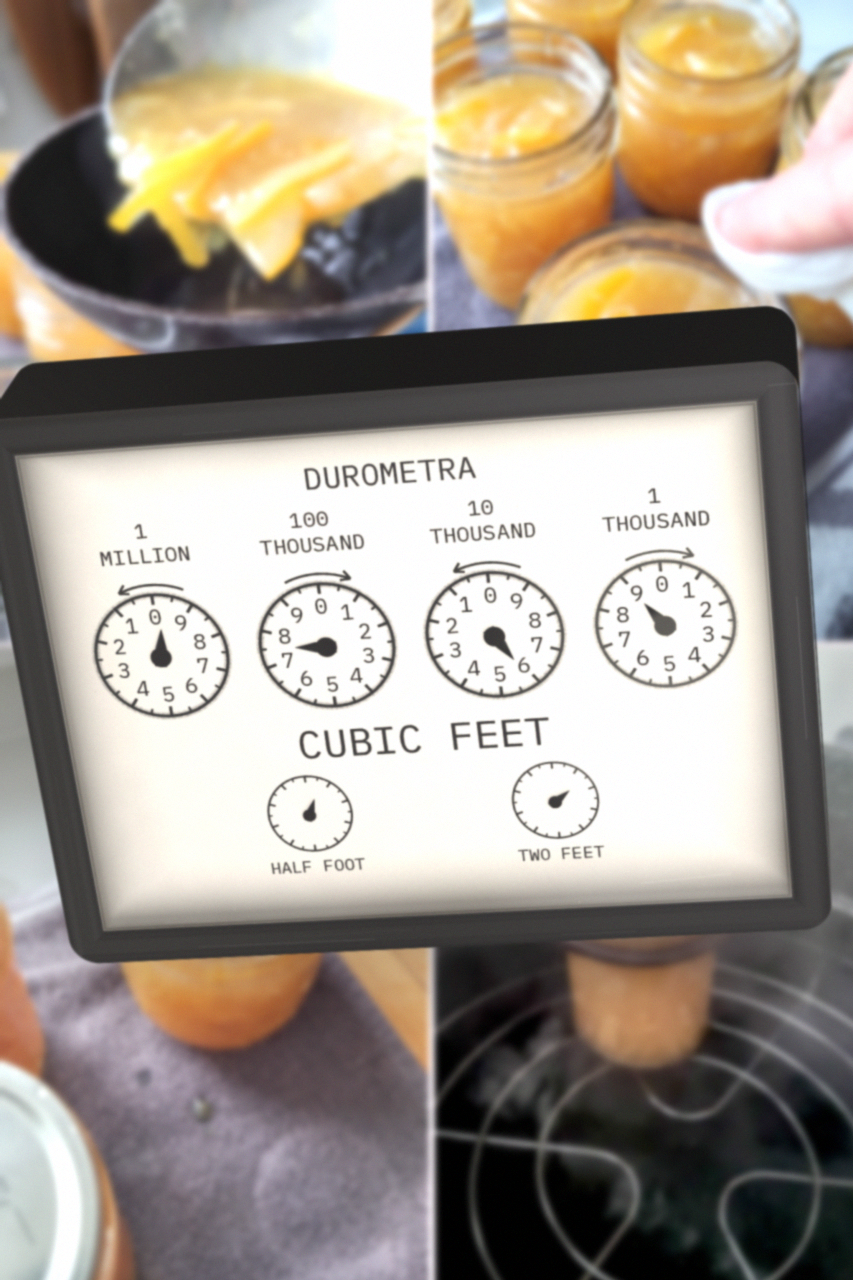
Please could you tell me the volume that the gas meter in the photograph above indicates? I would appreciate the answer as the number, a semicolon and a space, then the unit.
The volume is 975900; ft³
